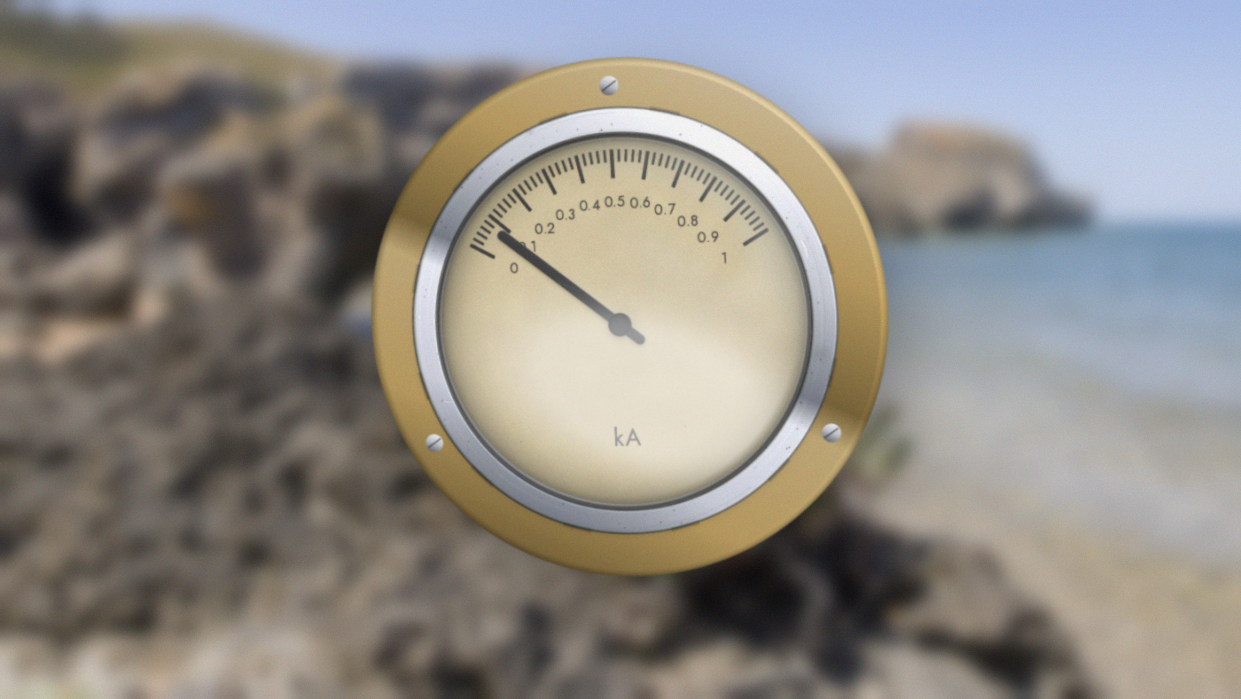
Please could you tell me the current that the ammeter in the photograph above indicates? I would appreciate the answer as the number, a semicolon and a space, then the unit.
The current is 0.08; kA
